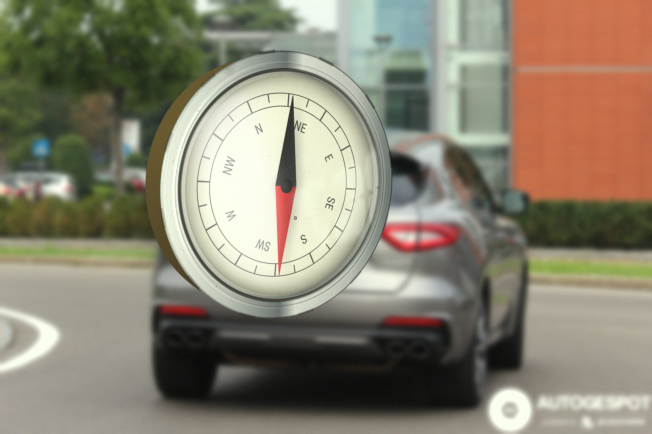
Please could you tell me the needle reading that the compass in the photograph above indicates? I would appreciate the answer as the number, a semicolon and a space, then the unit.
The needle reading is 210; °
